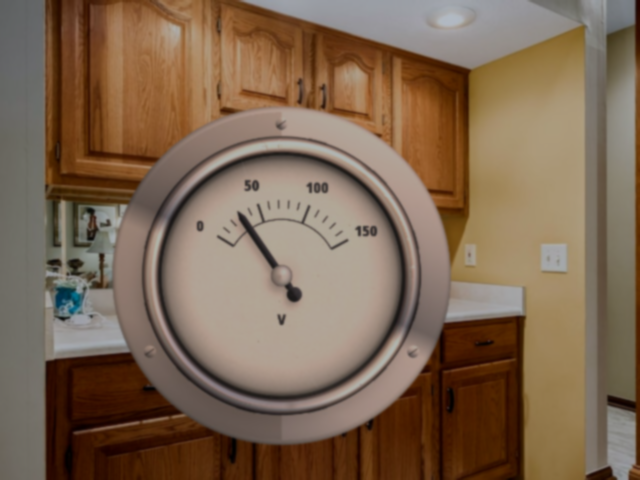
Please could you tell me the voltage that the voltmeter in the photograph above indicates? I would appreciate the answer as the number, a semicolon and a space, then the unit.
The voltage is 30; V
